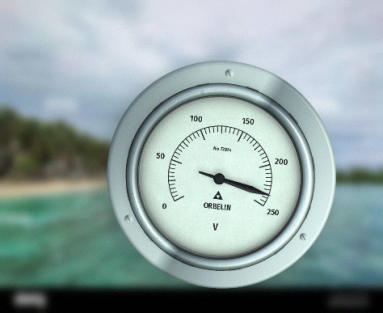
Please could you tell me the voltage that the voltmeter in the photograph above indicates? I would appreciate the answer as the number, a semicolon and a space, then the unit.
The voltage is 235; V
